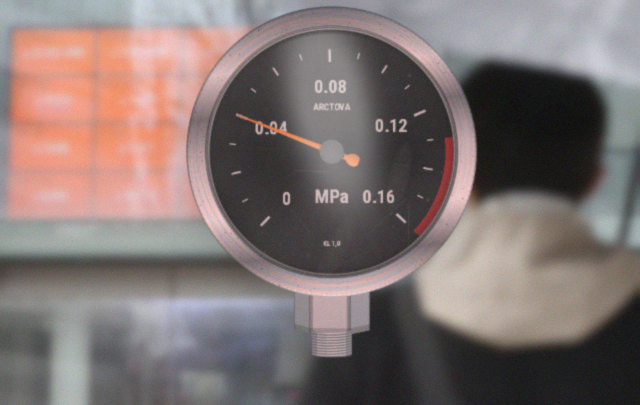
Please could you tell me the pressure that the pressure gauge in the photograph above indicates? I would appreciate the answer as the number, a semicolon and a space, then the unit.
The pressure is 0.04; MPa
